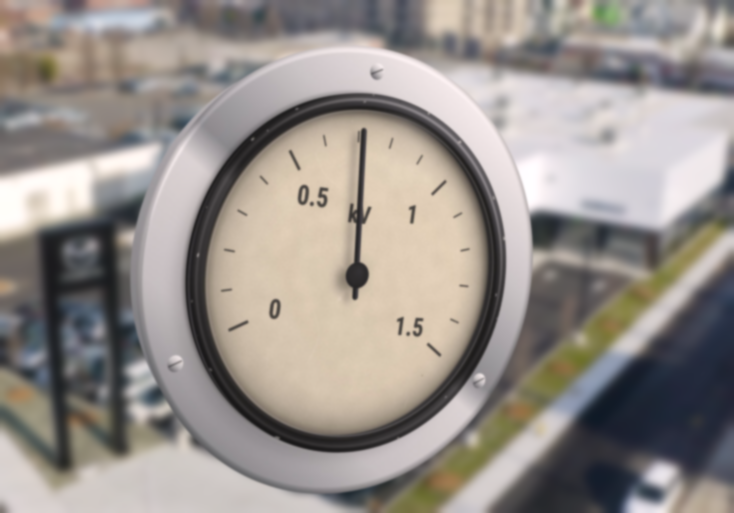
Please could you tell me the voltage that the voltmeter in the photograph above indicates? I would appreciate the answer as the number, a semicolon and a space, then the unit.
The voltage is 0.7; kV
